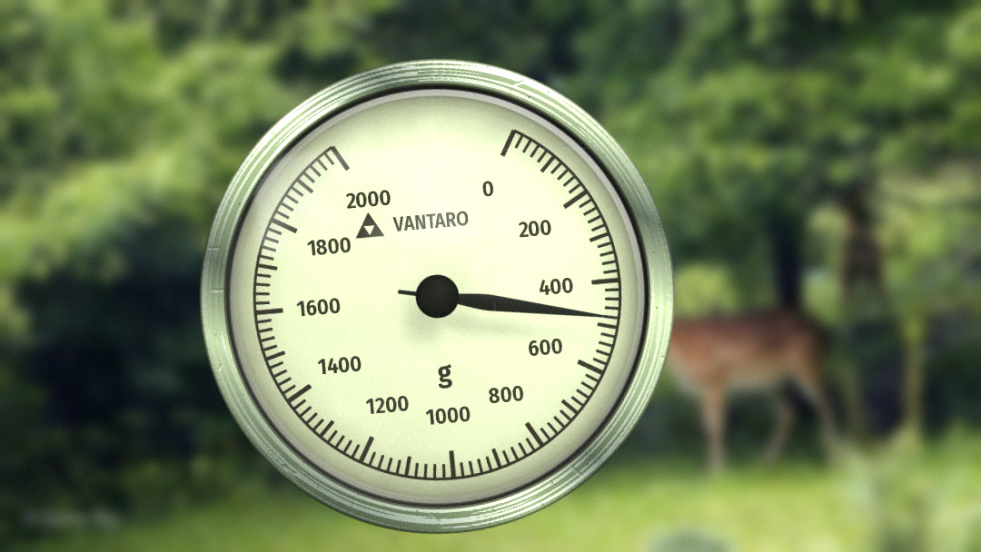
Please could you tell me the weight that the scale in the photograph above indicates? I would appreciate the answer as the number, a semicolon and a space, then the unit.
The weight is 480; g
